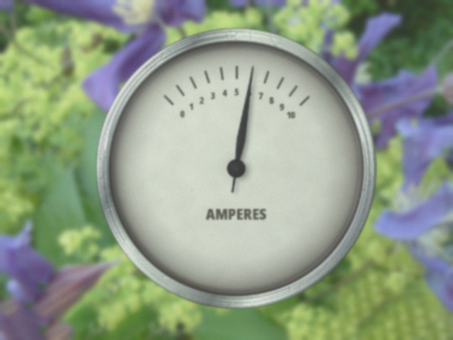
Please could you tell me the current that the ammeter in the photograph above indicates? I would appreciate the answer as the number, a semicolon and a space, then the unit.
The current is 6; A
